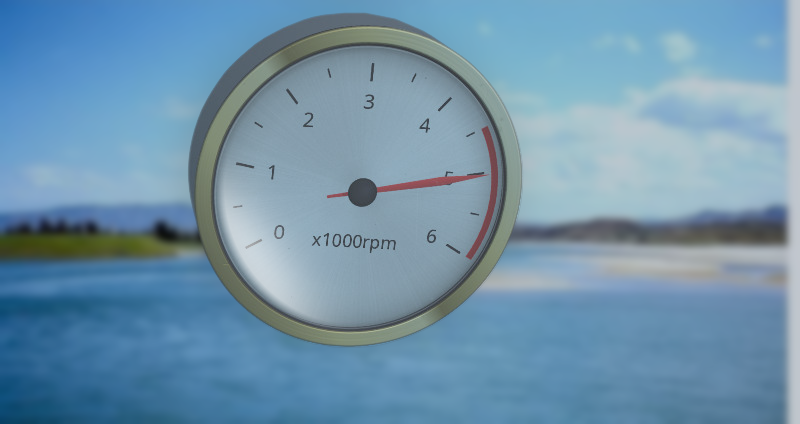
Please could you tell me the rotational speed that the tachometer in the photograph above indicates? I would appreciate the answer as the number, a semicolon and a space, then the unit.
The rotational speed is 5000; rpm
